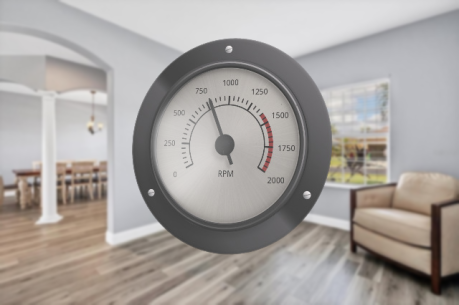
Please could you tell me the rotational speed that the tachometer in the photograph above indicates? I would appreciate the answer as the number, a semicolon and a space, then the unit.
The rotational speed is 800; rpm
